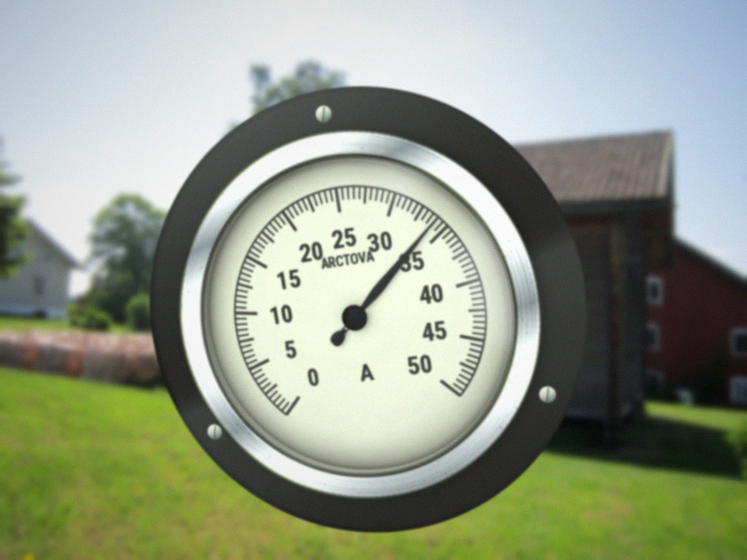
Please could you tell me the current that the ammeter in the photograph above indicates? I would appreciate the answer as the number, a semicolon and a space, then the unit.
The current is 34; A
